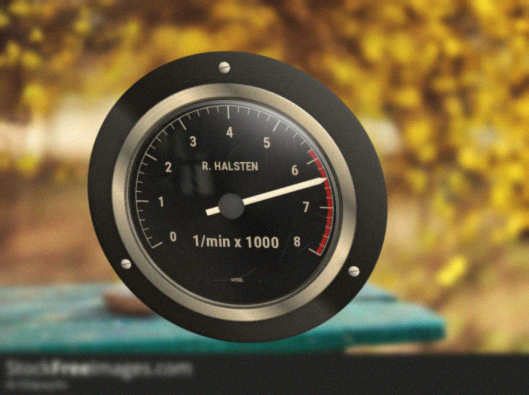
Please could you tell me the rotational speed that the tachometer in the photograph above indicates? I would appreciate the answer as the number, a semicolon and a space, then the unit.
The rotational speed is 6400; rpm
